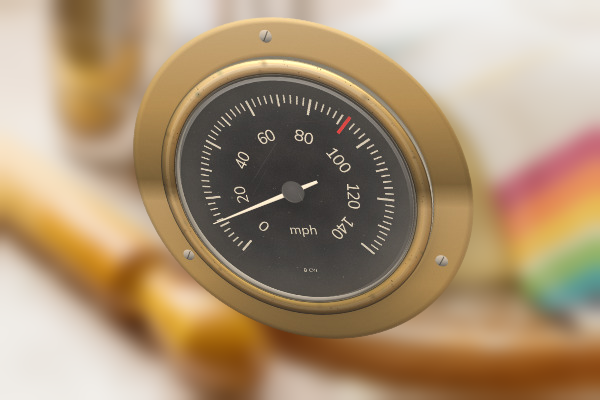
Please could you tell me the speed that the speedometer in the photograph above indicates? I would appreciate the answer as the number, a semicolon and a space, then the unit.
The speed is 12; mph
